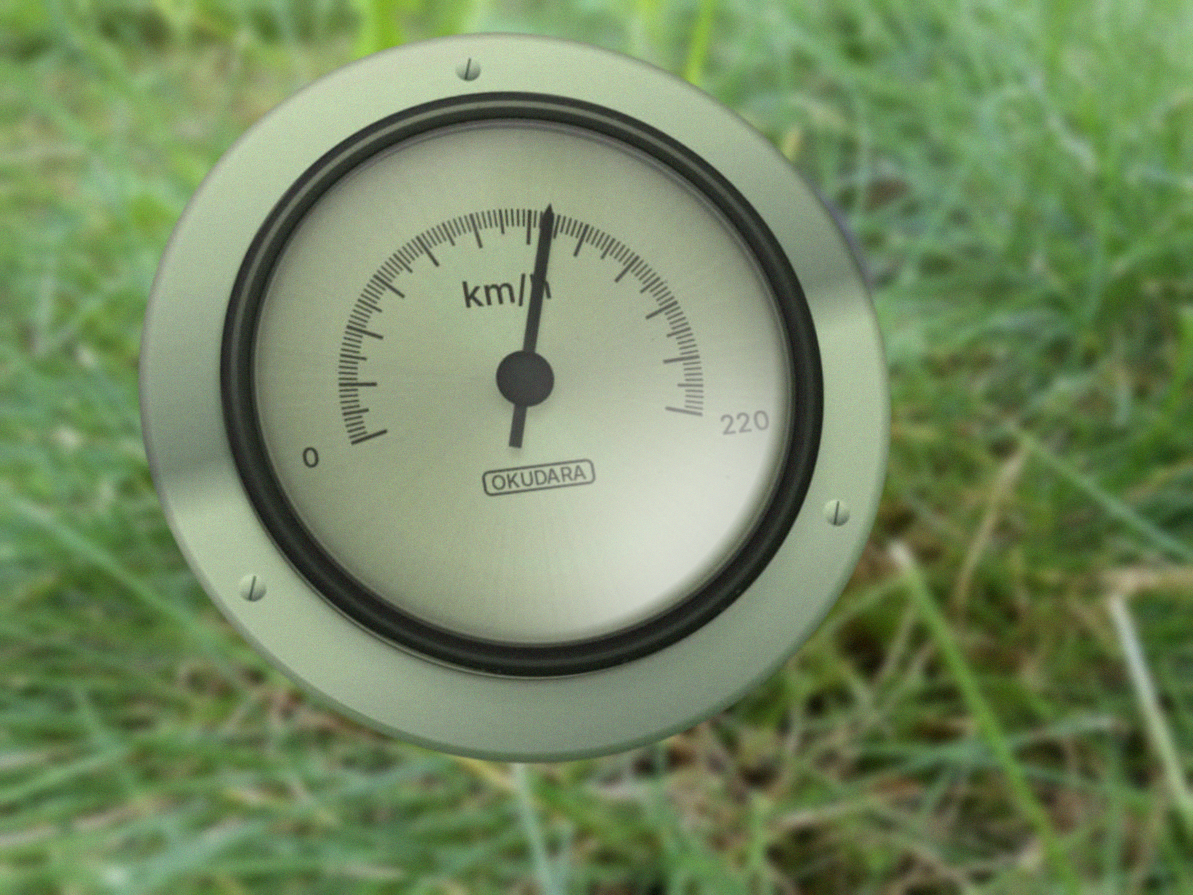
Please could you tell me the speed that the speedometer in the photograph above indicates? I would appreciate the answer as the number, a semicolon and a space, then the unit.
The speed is 126; km/h
